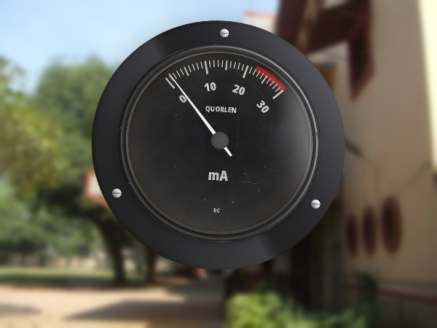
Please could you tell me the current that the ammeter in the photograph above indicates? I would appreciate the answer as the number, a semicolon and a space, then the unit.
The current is 1; mA
